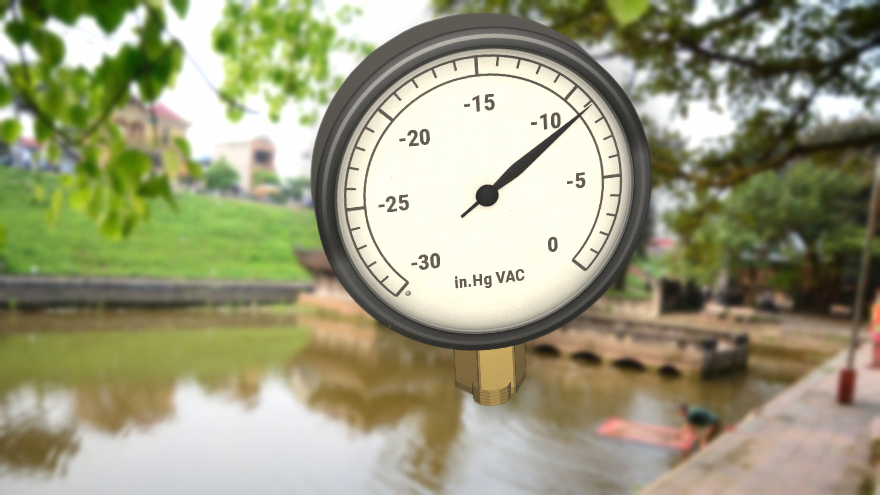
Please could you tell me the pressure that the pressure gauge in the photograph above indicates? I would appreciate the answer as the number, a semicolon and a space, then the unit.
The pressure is -9; inHg
